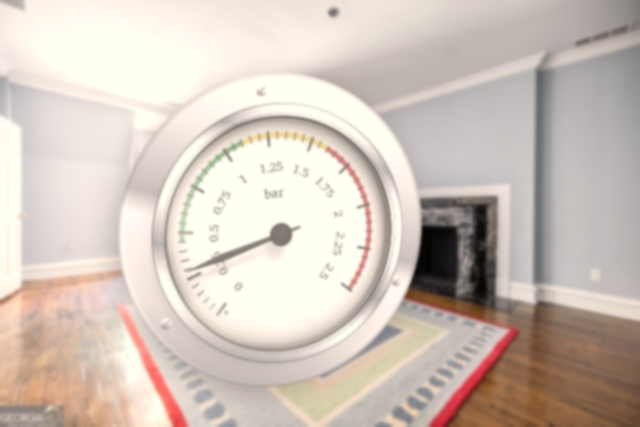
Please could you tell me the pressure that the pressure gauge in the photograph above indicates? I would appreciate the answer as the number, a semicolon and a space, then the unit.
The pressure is 0.3; bar
